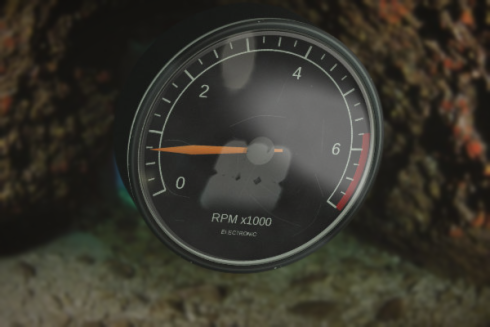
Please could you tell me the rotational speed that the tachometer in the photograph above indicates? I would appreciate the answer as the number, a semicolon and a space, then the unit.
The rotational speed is 750; rpm
